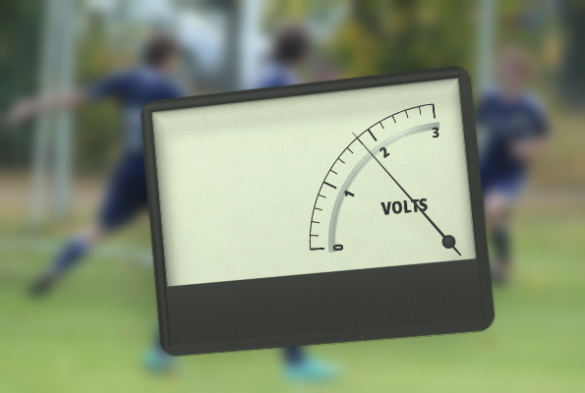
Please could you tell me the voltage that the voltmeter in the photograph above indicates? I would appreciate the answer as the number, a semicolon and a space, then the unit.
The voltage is 1.8; V
